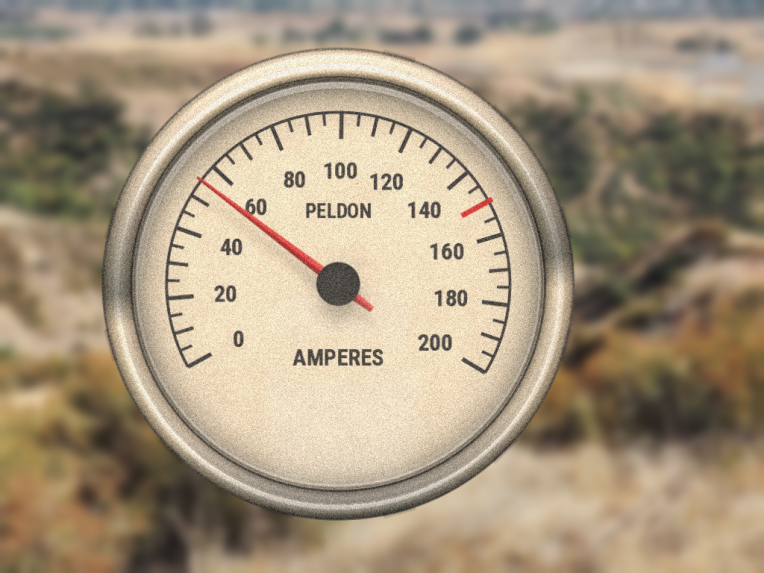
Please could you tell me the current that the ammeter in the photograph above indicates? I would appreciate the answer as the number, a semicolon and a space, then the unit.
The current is 55; A
